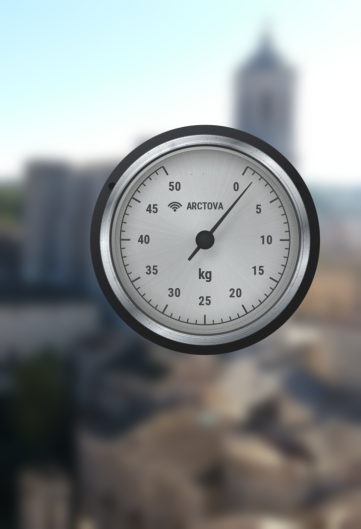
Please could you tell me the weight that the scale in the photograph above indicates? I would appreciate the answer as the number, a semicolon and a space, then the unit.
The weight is 1.5; kg
